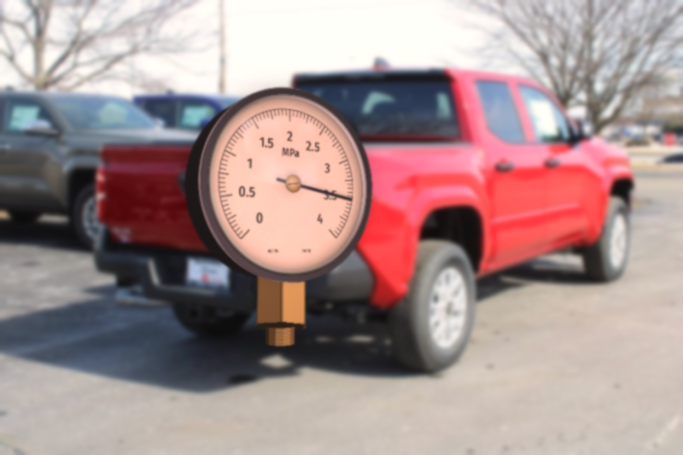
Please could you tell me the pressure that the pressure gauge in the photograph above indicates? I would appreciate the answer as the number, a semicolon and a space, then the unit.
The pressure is 3.5; MPa
